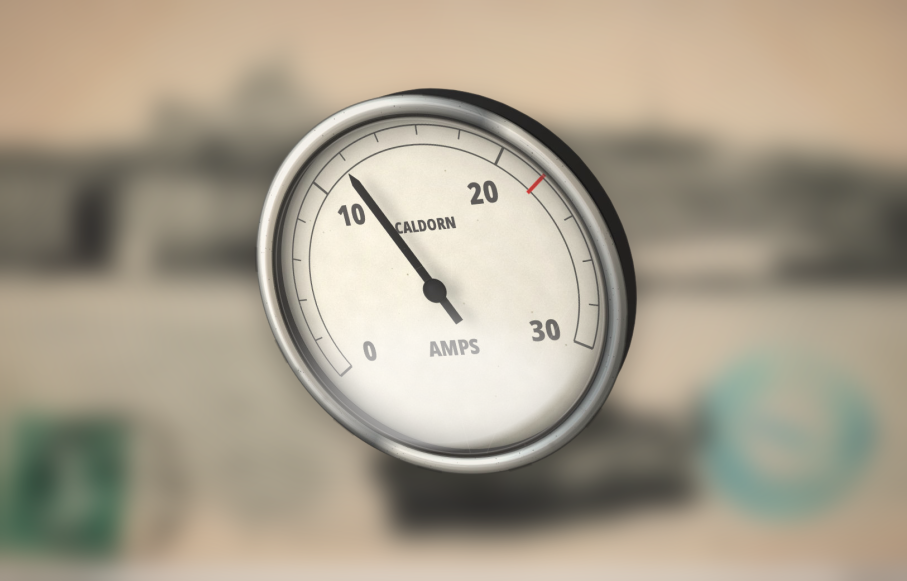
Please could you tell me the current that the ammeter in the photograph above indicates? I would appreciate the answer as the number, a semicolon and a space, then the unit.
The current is 12; A
